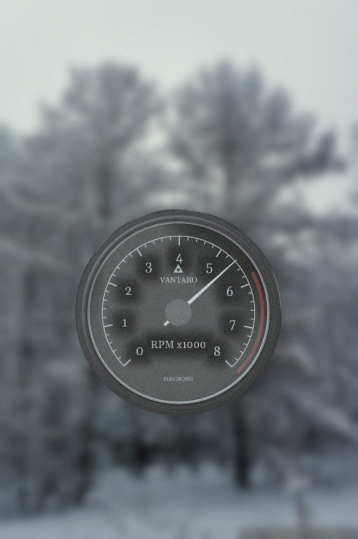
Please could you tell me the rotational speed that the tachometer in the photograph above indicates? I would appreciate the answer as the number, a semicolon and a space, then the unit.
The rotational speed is 5400; rpm
